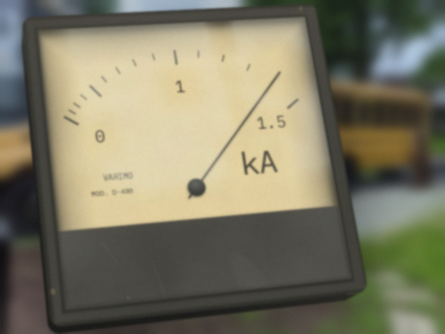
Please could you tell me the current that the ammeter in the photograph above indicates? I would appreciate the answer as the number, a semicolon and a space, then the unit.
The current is 1.4; kA
